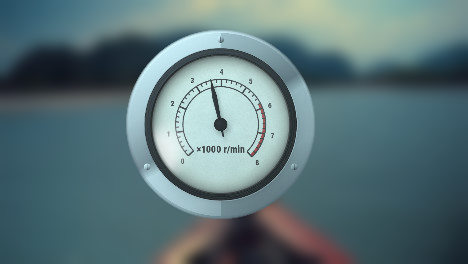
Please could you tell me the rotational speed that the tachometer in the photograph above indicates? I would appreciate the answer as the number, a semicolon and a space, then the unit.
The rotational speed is 3600; rpm
